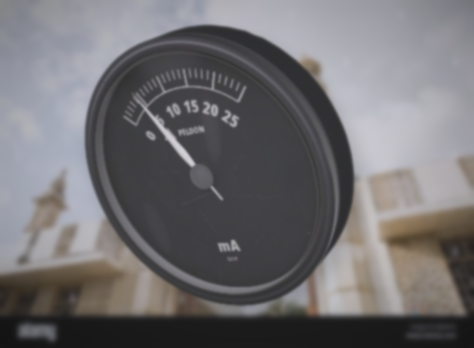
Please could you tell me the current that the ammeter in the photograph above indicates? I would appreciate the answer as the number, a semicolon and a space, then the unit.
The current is 5; mA
